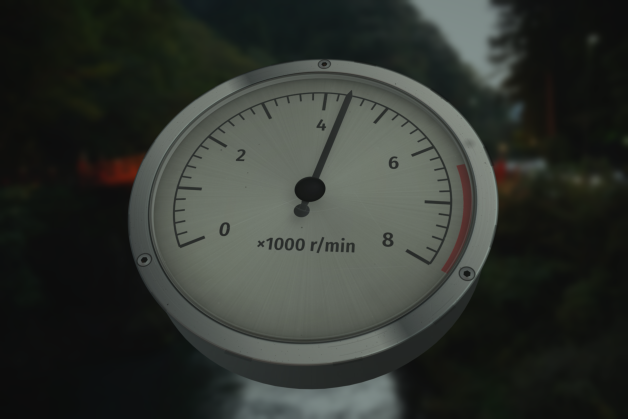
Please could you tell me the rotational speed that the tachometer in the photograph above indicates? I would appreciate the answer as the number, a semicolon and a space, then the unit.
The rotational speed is 4400; rpm
